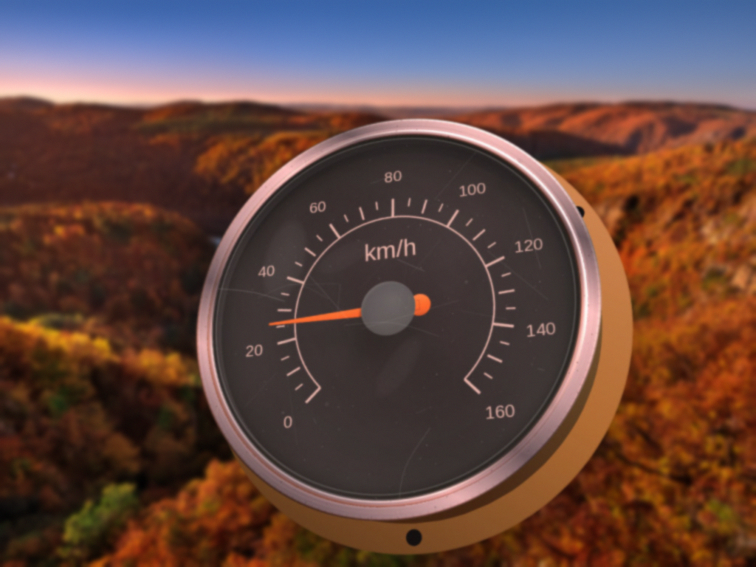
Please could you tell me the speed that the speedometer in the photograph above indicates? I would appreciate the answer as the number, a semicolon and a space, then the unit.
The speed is 25; km/h
